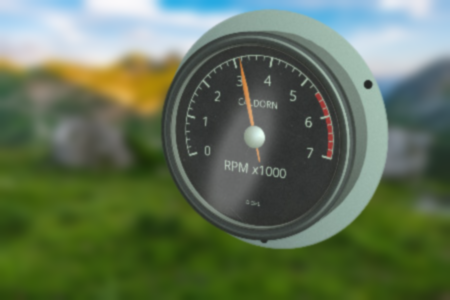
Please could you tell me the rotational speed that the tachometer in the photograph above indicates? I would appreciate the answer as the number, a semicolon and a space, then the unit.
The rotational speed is 3200; rpm
